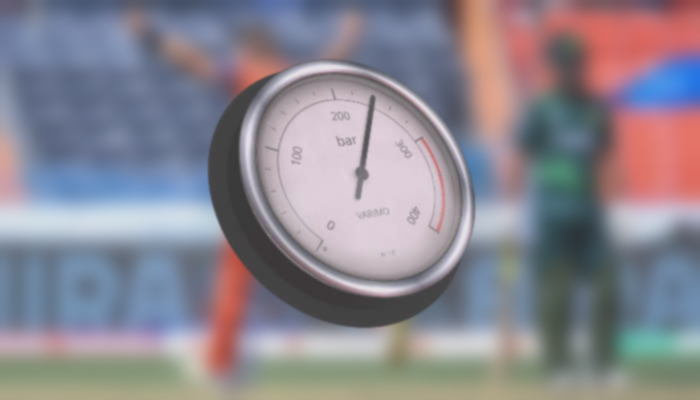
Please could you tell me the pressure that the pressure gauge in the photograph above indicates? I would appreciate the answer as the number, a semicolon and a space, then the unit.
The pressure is 240; bar
